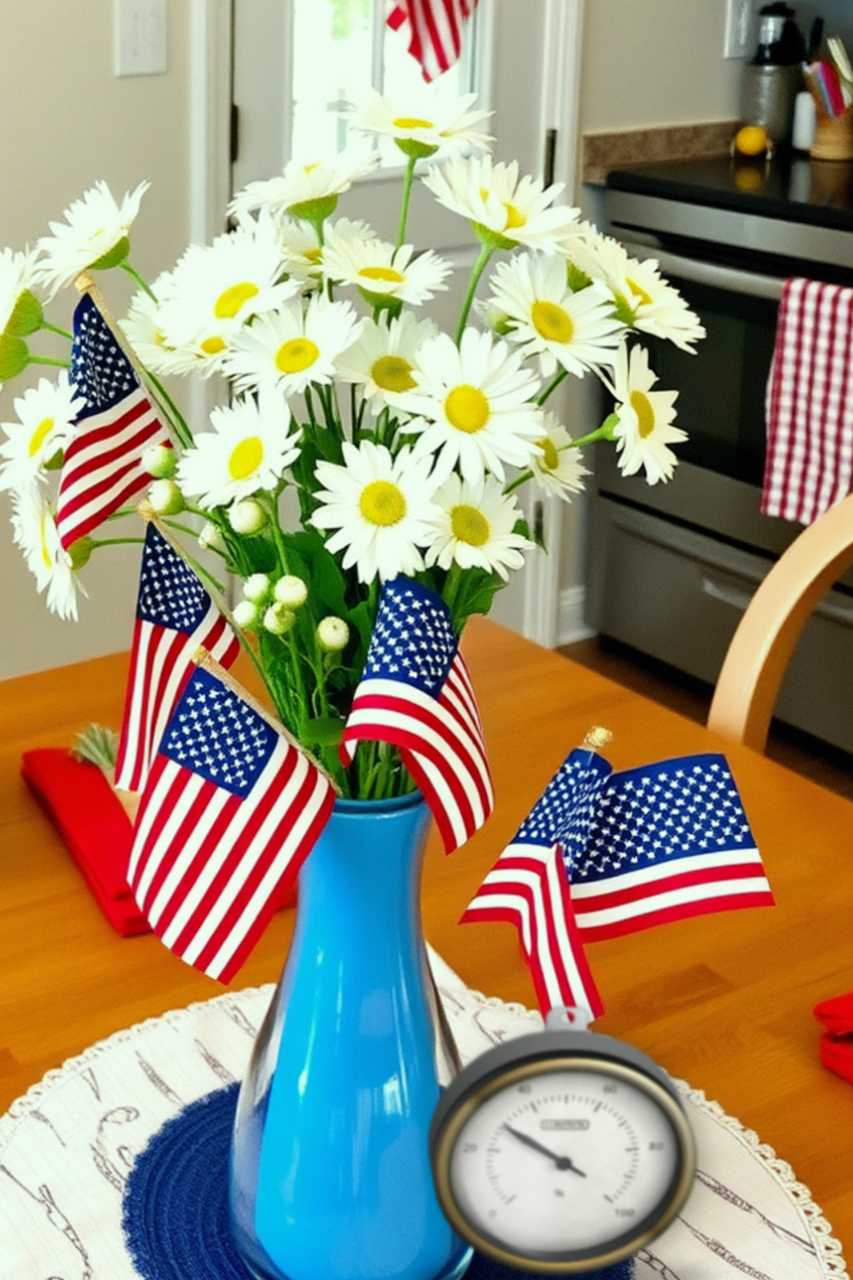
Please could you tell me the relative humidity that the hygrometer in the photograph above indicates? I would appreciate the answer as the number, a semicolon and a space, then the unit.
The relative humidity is 30; %
